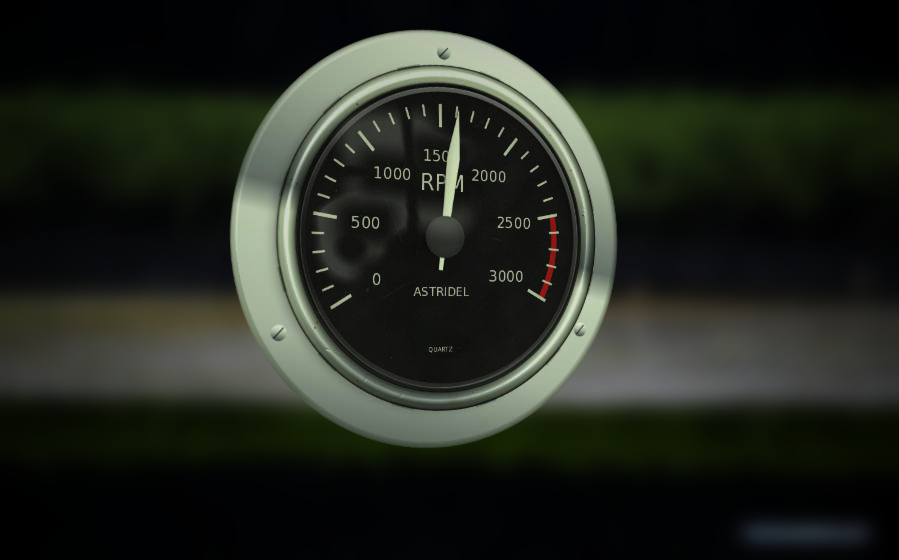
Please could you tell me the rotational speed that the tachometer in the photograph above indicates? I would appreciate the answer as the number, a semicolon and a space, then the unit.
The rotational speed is 1600; rpm
